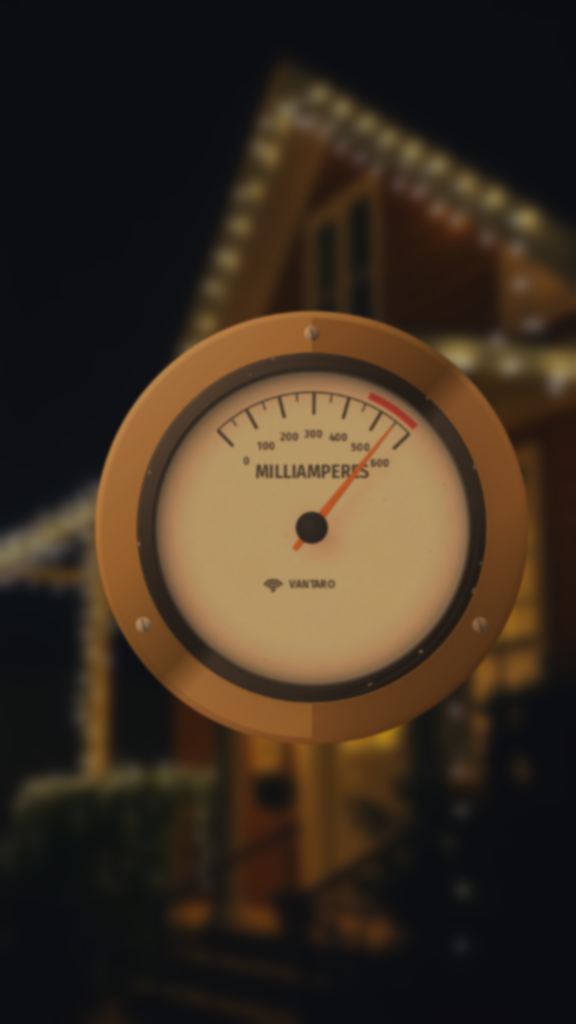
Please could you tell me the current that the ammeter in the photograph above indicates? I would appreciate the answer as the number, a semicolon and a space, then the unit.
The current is 550; mA
